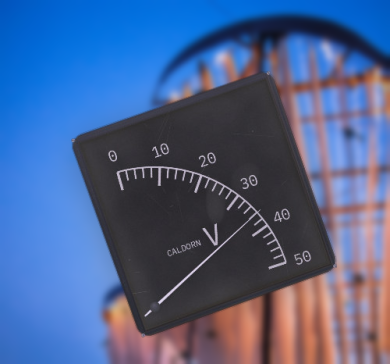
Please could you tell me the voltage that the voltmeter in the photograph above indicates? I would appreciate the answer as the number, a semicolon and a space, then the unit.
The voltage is 36; V
